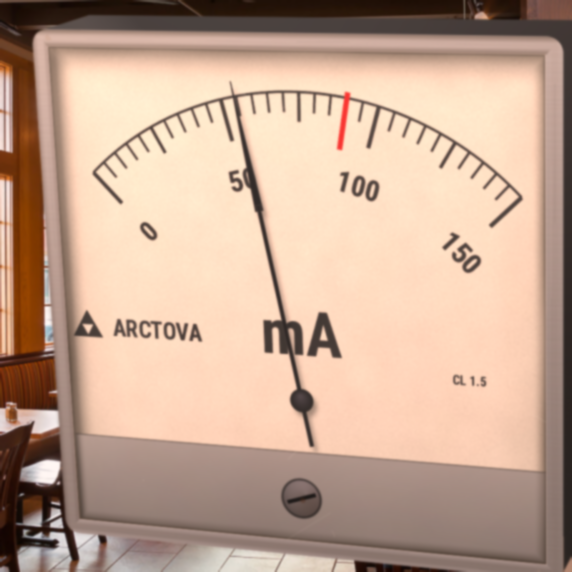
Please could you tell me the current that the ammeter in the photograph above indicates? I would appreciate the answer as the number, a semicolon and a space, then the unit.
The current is 55; mA
